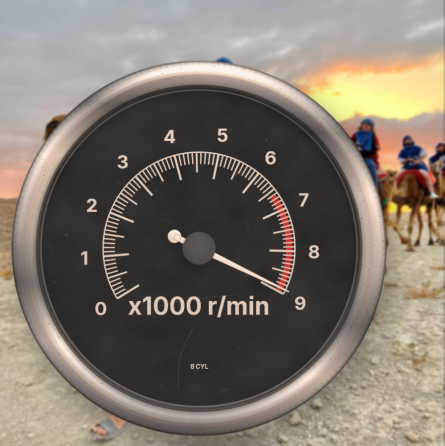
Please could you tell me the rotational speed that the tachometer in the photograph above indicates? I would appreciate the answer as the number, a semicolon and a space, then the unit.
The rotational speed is 8900; rpm
